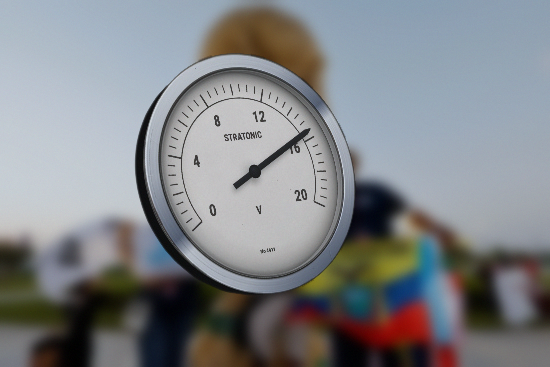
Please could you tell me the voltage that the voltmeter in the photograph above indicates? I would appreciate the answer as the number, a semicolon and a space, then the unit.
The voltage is 15.5; V
